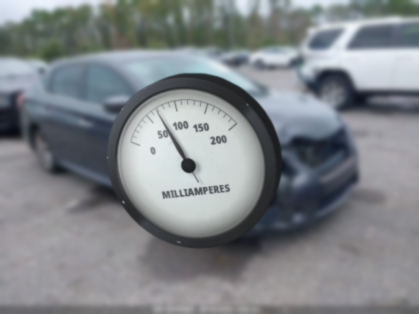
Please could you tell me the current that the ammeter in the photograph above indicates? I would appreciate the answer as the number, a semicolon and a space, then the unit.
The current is 70; mA
